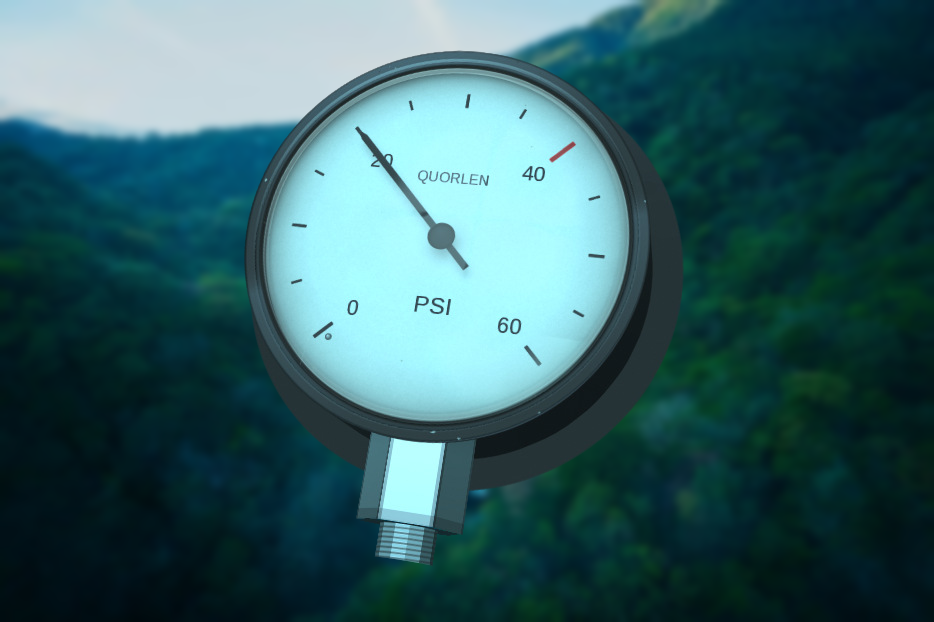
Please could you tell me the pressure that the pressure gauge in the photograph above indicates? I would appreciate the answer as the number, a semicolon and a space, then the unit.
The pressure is 20; psi
